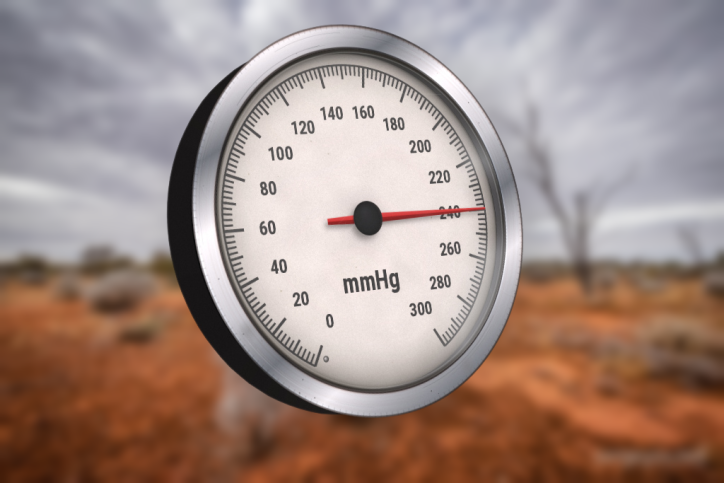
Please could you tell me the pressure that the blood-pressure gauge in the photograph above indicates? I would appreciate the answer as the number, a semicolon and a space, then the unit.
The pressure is 240; mmHg
